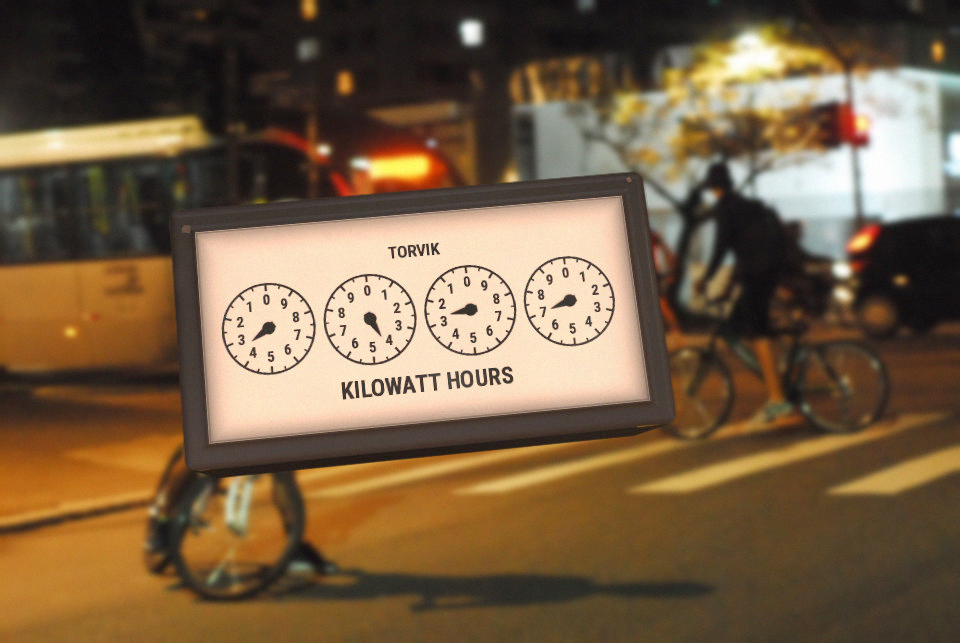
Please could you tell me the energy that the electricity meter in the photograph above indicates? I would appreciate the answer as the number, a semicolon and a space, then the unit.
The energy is 3427; kWh
